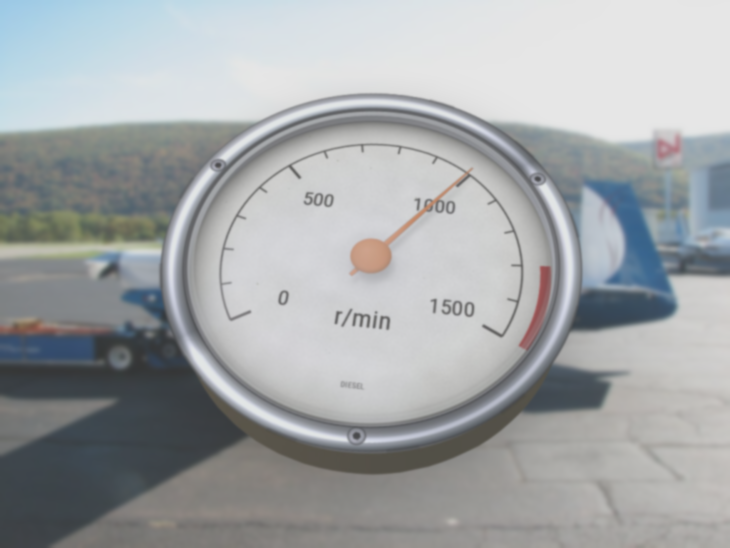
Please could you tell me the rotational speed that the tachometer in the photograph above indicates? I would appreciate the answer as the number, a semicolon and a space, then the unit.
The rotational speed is 1000; rpm
